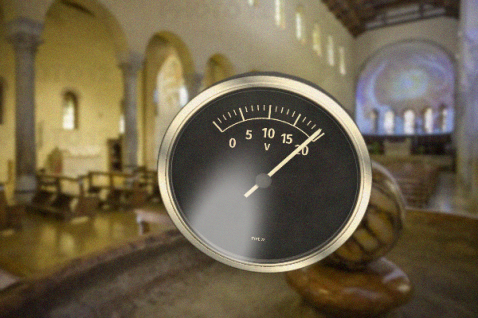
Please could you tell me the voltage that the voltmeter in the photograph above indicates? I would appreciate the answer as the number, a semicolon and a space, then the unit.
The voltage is 19; V
